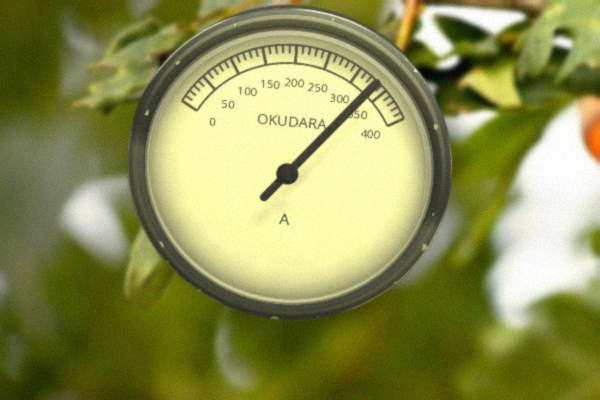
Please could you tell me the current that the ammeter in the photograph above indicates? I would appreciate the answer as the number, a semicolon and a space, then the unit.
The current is 330; A
